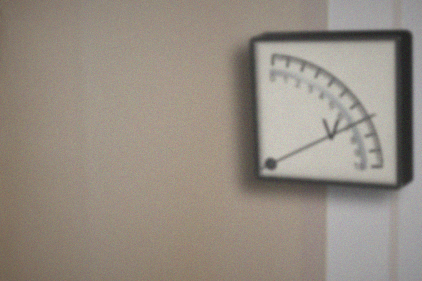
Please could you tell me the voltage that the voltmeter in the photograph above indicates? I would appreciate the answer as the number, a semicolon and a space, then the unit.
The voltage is 7; V
